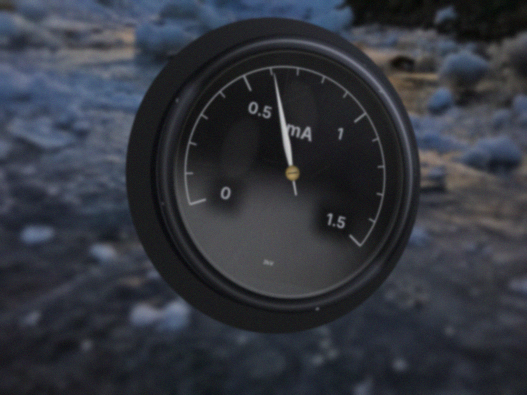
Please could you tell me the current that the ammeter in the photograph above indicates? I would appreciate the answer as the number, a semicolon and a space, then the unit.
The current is 0.6; mA
